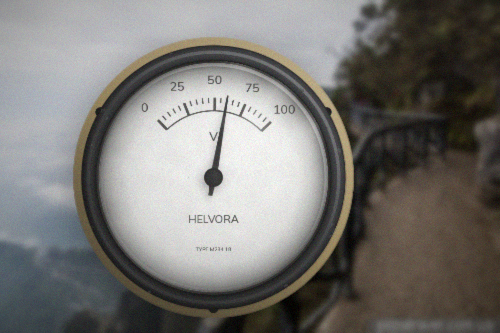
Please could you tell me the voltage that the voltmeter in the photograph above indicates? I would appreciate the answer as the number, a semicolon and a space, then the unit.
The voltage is 60; V
